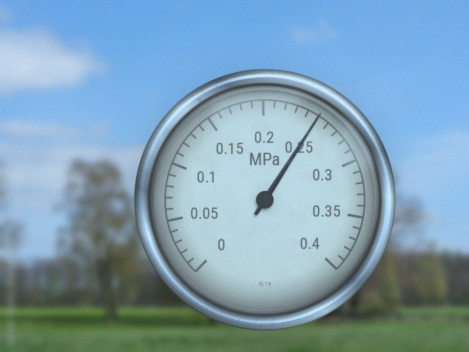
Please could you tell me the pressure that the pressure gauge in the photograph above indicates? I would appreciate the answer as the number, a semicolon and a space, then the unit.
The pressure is 0.25; MPa
